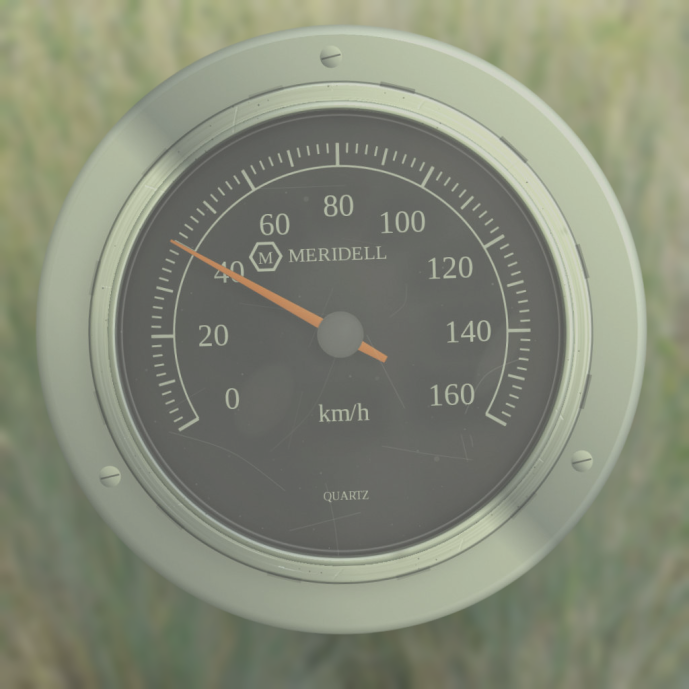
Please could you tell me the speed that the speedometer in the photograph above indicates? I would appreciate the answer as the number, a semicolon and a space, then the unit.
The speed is 40; km/h
